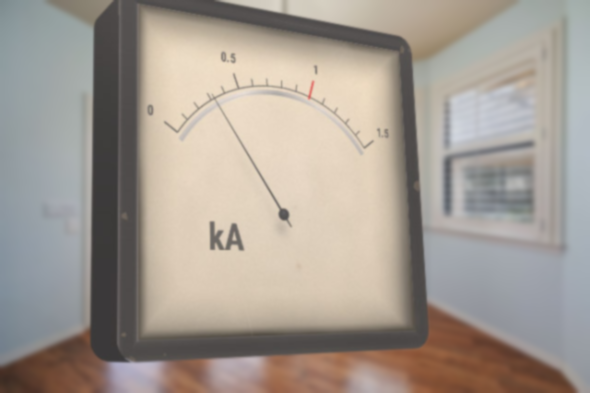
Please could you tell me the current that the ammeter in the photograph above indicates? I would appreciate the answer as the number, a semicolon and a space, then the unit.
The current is 0.3; kA
